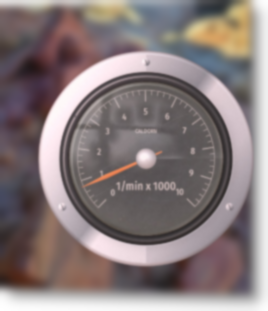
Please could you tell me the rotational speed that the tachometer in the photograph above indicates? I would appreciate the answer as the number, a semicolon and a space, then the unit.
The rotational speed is 800; rpm
